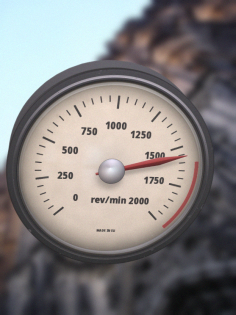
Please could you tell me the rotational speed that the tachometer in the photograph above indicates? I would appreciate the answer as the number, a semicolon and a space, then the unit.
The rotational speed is 1550; rpm
